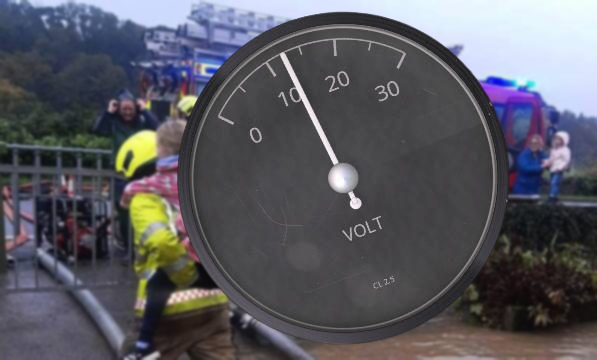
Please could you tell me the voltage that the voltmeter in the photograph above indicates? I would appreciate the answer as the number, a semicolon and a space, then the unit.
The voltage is 12.5; V
